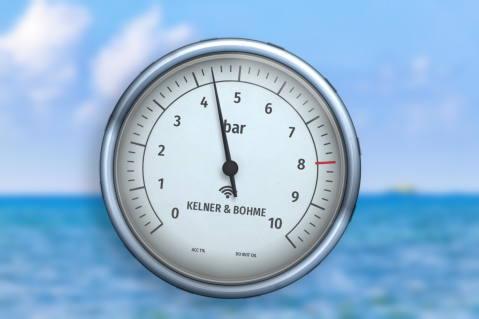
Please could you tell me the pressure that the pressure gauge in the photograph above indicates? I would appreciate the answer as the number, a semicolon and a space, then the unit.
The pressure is 4.4; bar
